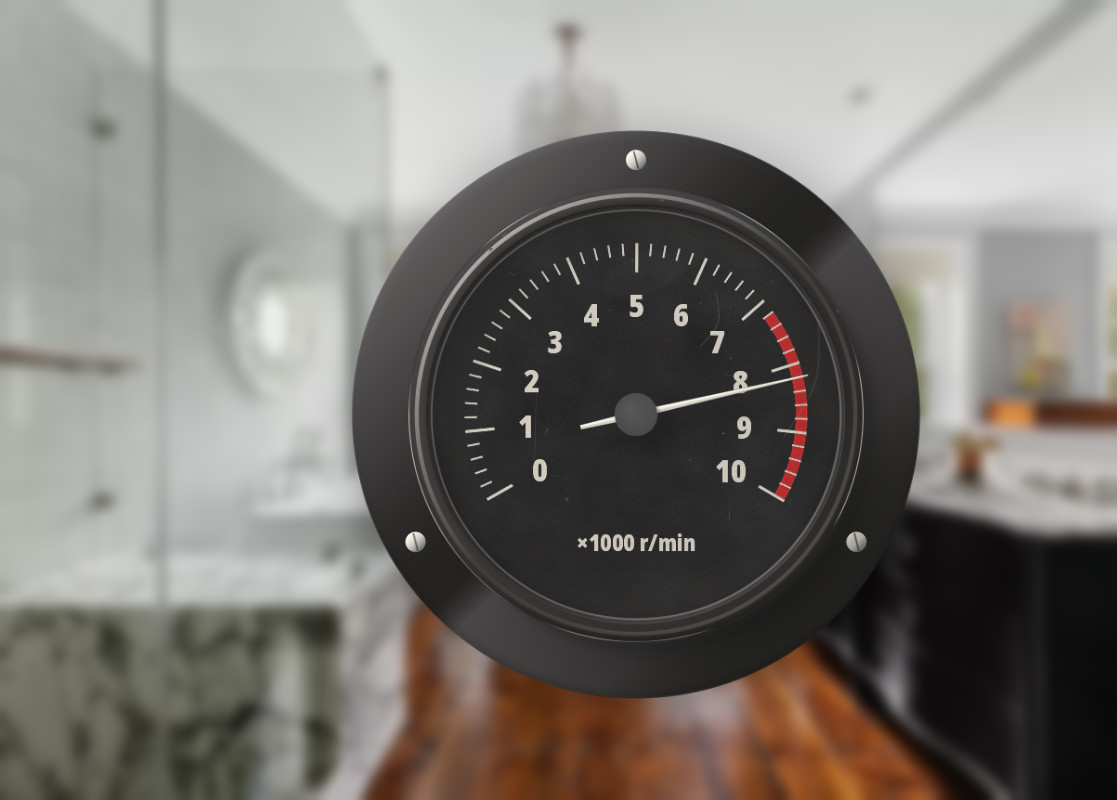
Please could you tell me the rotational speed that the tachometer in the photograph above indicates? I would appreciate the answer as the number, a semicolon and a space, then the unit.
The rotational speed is 8200; rpm
